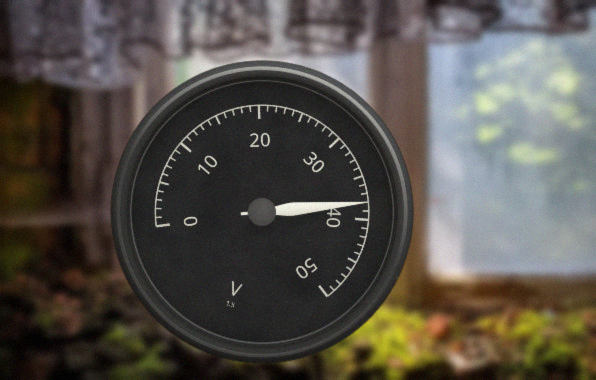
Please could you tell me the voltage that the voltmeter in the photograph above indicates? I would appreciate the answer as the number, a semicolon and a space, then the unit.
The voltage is 38; V
